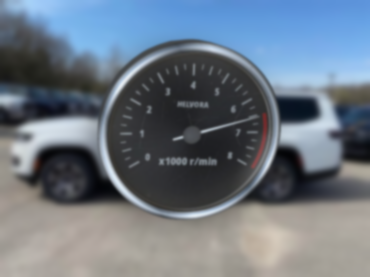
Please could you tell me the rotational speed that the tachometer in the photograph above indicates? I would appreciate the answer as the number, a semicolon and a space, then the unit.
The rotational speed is 6500; rpm
